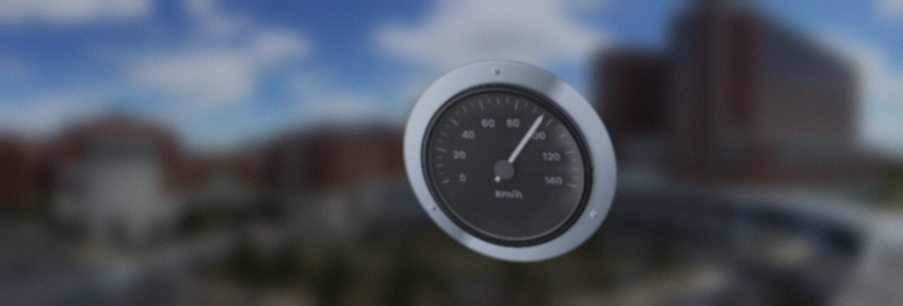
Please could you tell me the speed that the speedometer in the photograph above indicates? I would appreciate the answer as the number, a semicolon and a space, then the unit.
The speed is 95; km/h
